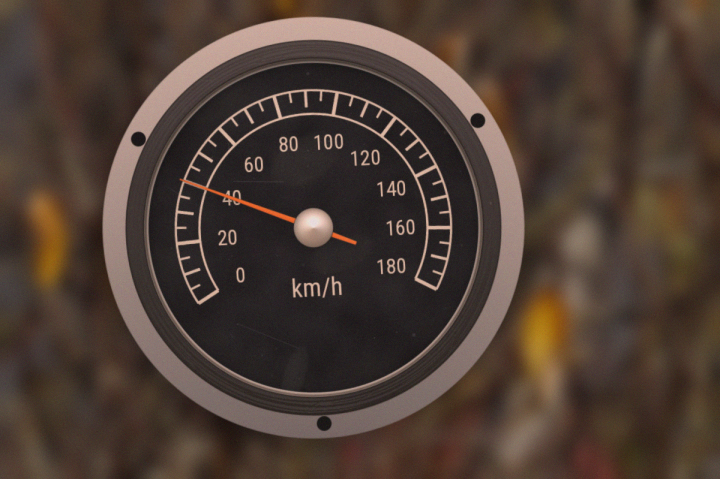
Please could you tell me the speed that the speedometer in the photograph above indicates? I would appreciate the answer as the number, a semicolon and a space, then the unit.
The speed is 40; km/h
